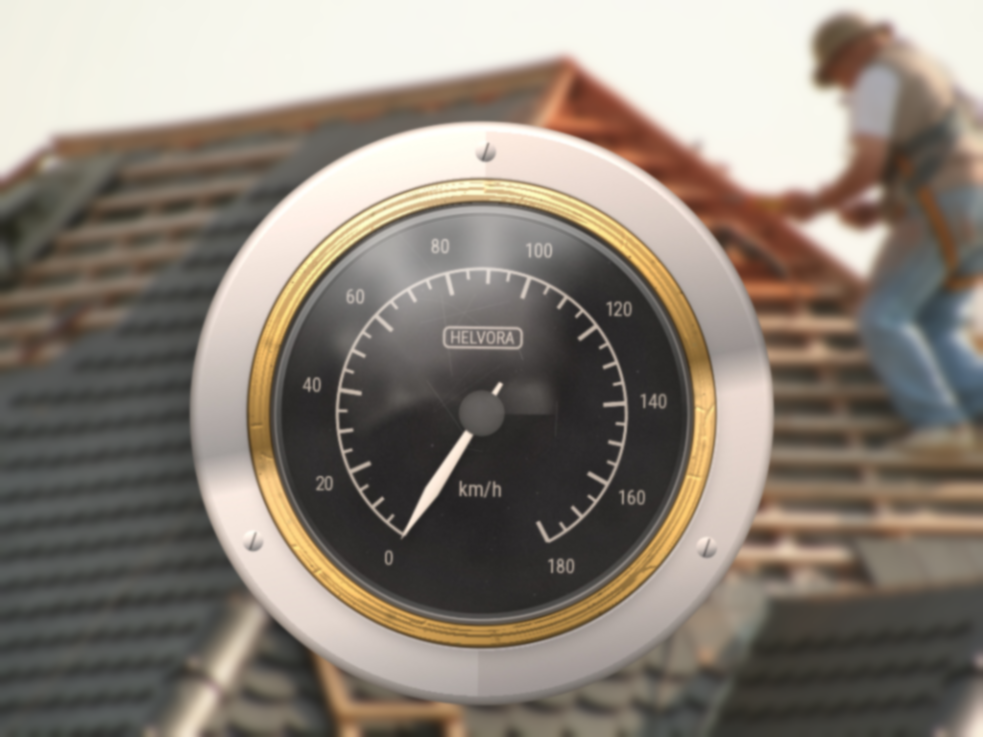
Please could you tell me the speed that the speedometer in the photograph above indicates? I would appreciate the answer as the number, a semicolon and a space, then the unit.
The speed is 0; km/h
